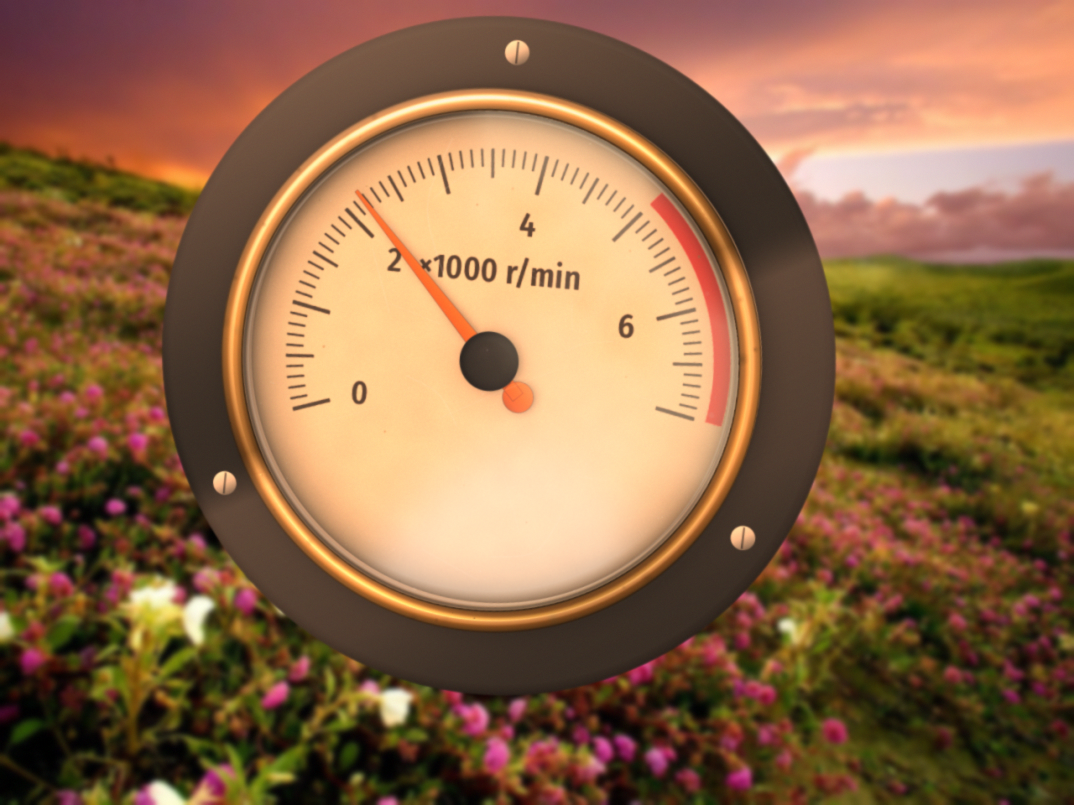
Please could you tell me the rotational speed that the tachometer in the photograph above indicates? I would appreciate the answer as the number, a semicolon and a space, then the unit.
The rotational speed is 2200; rpm
